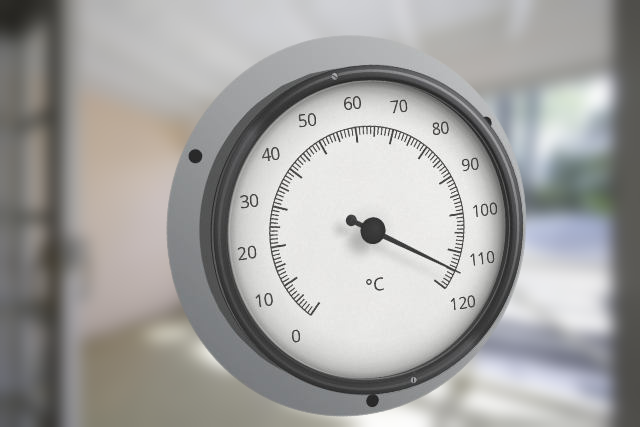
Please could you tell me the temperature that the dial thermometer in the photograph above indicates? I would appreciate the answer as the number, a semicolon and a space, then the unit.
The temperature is 115; °C
